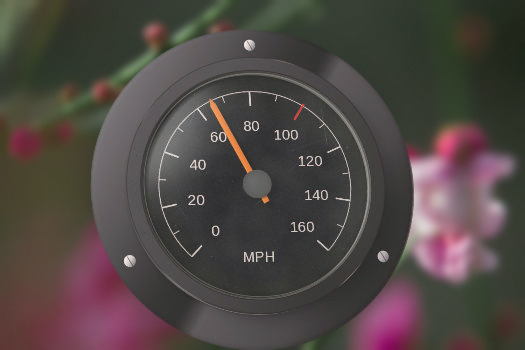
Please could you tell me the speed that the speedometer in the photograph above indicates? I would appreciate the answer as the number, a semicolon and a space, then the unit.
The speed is 65; mph
